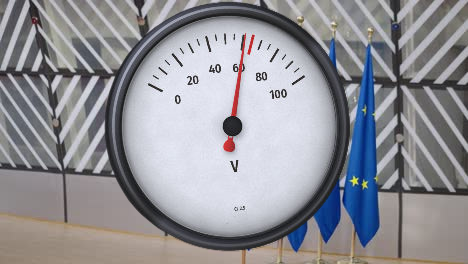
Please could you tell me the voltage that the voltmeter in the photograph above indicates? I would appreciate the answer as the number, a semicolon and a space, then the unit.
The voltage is 60; V
